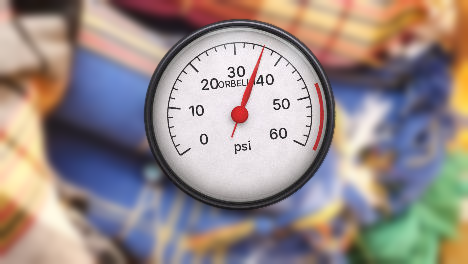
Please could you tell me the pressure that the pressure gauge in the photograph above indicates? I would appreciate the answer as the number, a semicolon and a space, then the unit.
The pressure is 36; psi
